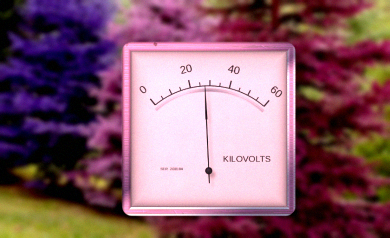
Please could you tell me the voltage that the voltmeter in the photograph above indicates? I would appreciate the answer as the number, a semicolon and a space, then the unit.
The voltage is 27.5; kV
